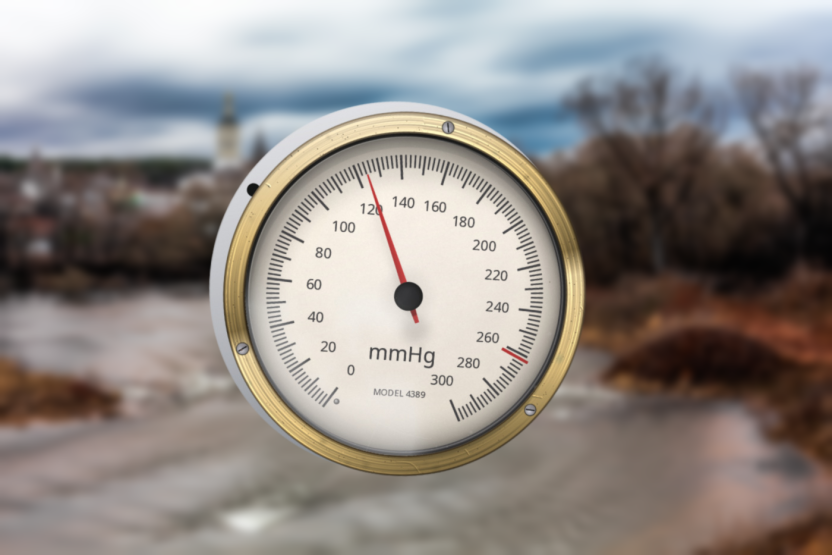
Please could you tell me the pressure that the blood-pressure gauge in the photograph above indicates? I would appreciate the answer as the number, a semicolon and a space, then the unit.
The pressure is 124; mmHg
